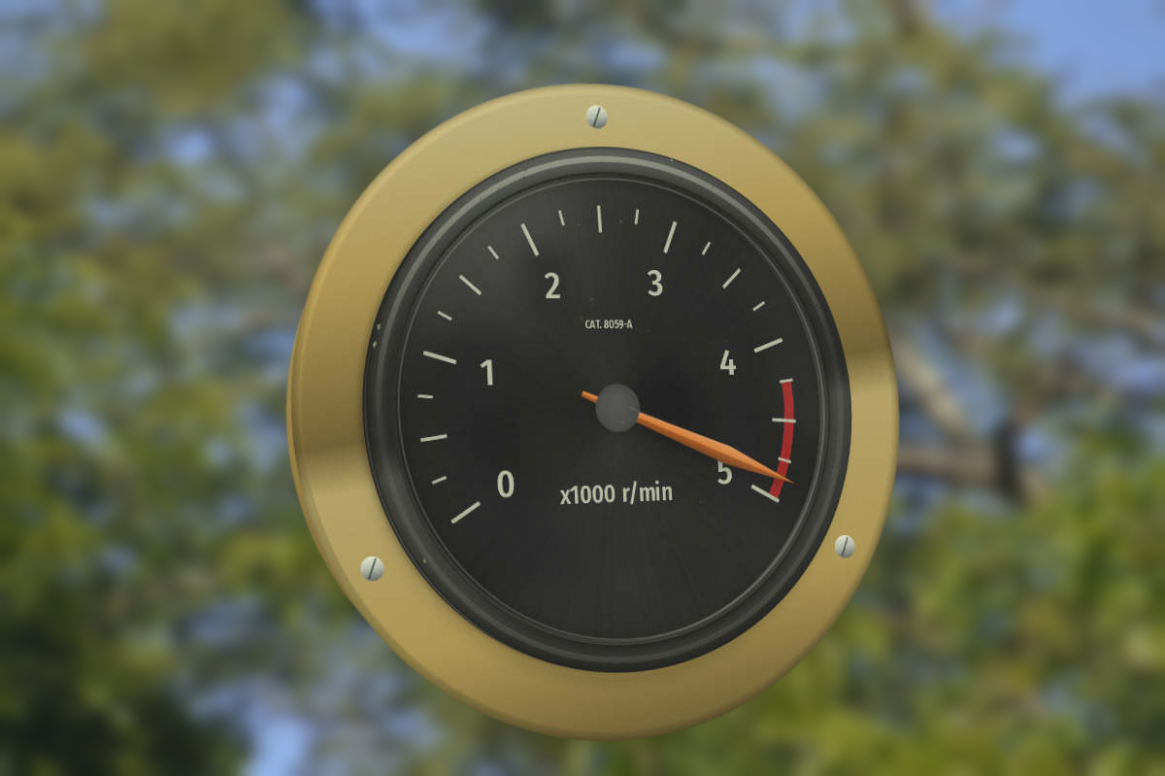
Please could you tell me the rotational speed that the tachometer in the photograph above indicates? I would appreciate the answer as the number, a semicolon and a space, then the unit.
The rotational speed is 4875; rpm
